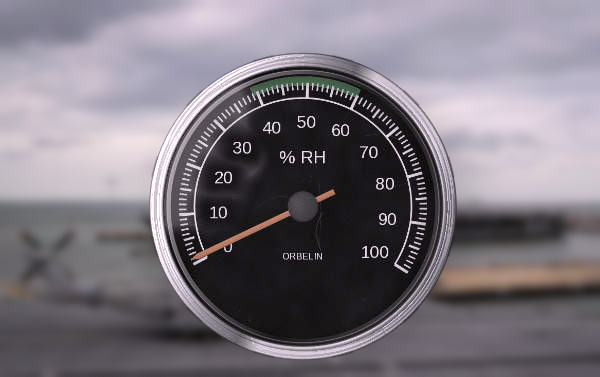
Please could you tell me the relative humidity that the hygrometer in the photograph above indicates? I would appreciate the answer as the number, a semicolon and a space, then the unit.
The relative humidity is 1; %
